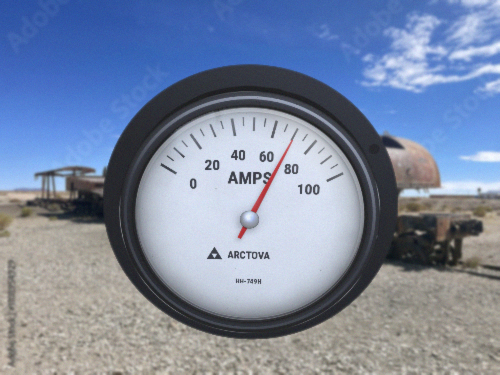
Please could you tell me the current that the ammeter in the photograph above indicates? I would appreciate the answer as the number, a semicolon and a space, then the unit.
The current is 70; A
